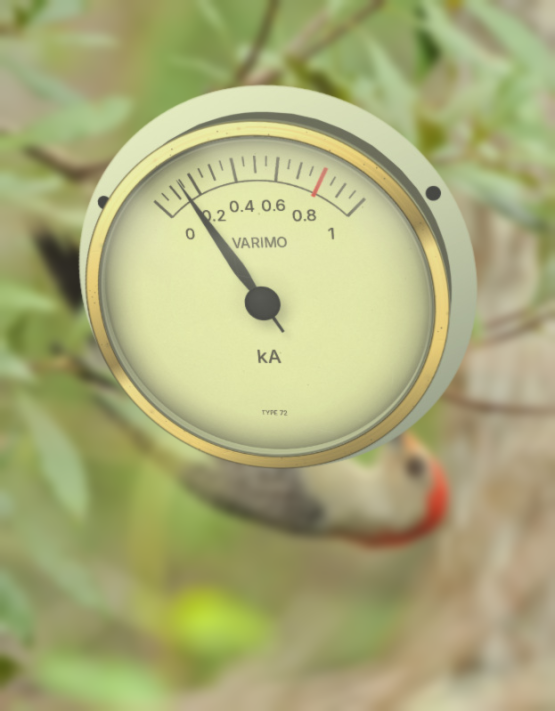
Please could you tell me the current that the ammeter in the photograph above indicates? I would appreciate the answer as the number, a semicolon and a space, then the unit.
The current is 0.15; kA
